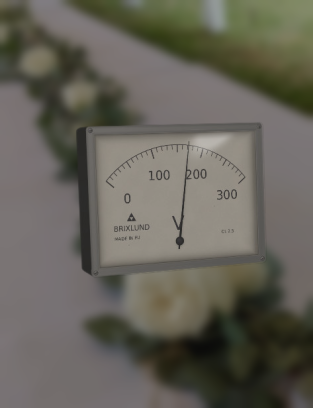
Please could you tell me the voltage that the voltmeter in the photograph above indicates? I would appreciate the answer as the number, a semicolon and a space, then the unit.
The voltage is 170; V
